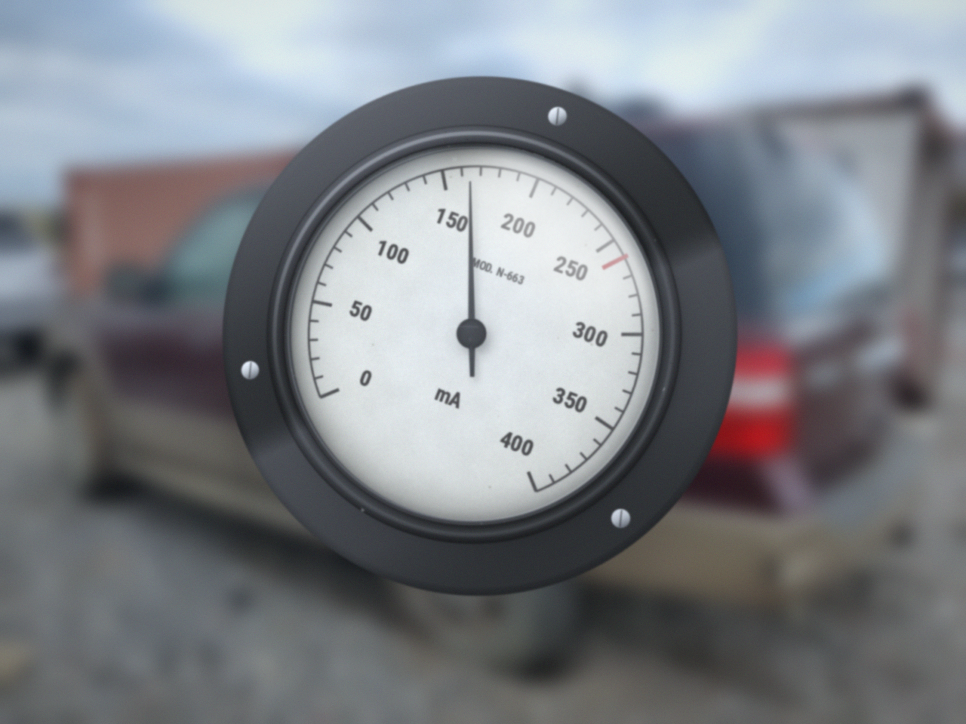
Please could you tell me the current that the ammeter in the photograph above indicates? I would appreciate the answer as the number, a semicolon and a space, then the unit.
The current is 165; mA
